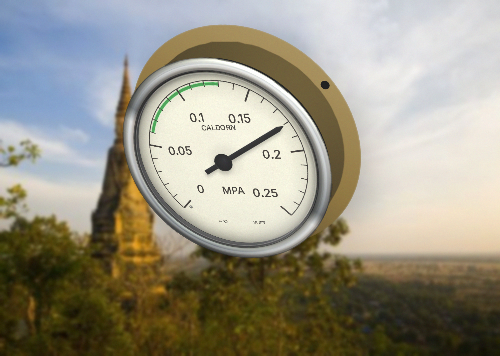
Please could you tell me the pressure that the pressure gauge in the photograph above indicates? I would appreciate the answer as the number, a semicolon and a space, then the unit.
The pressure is 0.18; MPa
